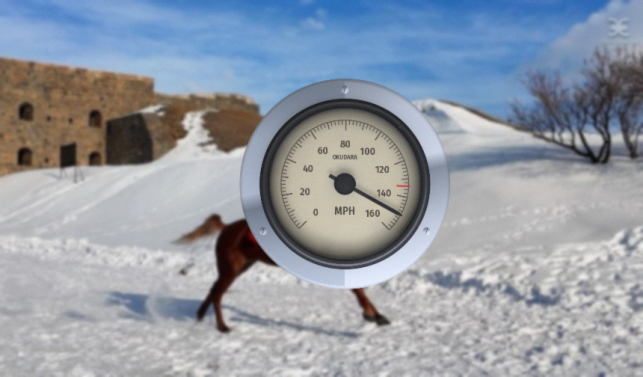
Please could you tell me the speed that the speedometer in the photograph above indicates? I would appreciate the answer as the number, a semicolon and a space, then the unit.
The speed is 150; mph
